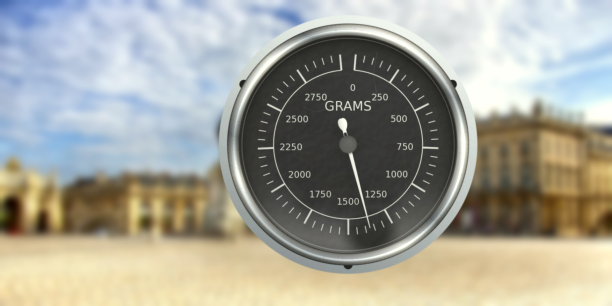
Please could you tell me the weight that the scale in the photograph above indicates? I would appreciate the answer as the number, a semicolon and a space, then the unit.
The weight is 1375; g
